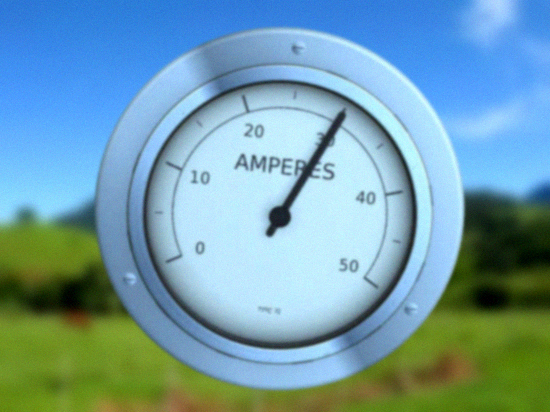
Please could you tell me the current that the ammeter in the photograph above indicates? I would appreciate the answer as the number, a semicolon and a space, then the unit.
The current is 30; A
